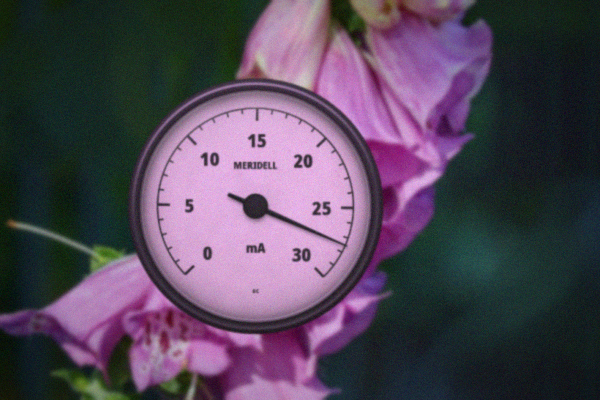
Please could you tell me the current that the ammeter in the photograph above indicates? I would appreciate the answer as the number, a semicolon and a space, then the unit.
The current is 27.5; mA
